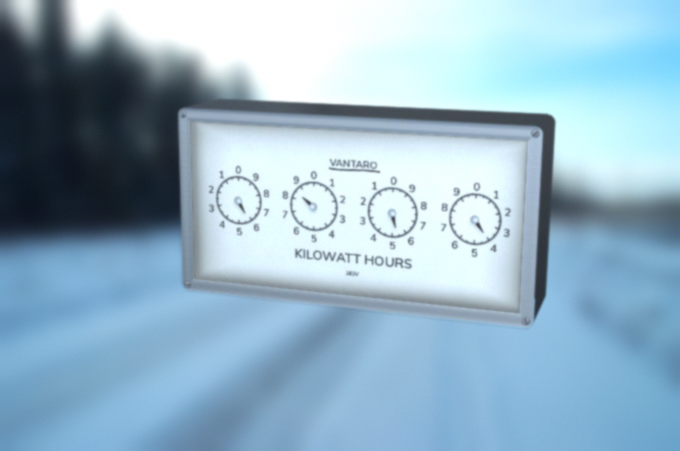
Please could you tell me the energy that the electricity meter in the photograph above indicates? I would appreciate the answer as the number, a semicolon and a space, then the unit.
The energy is 5854; kWh
